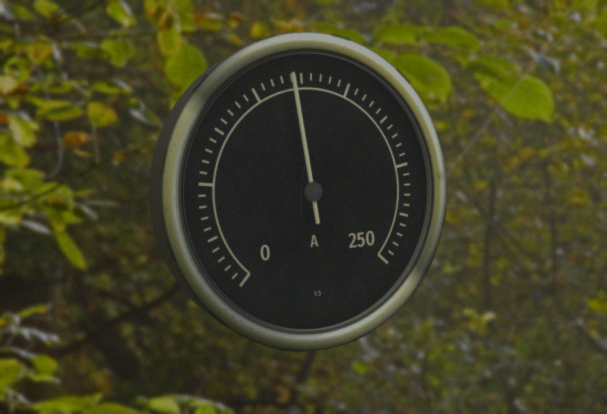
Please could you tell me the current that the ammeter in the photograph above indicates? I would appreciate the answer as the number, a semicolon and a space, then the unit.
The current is 120; A
